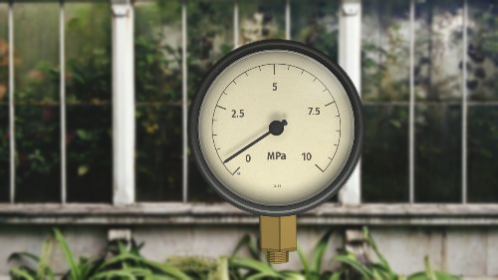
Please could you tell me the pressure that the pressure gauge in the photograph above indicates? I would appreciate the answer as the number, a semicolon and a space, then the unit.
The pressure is 0.5; MPa
